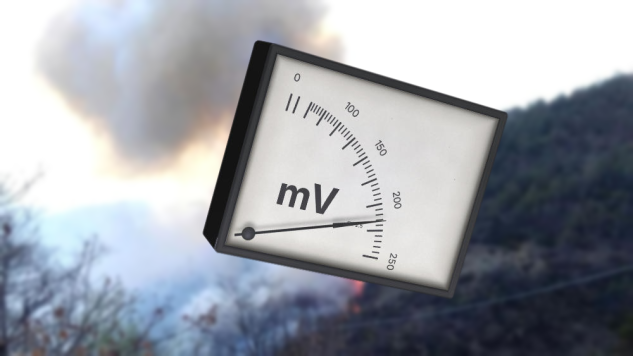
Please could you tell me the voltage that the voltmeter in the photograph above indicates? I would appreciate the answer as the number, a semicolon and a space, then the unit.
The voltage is 215; mV
